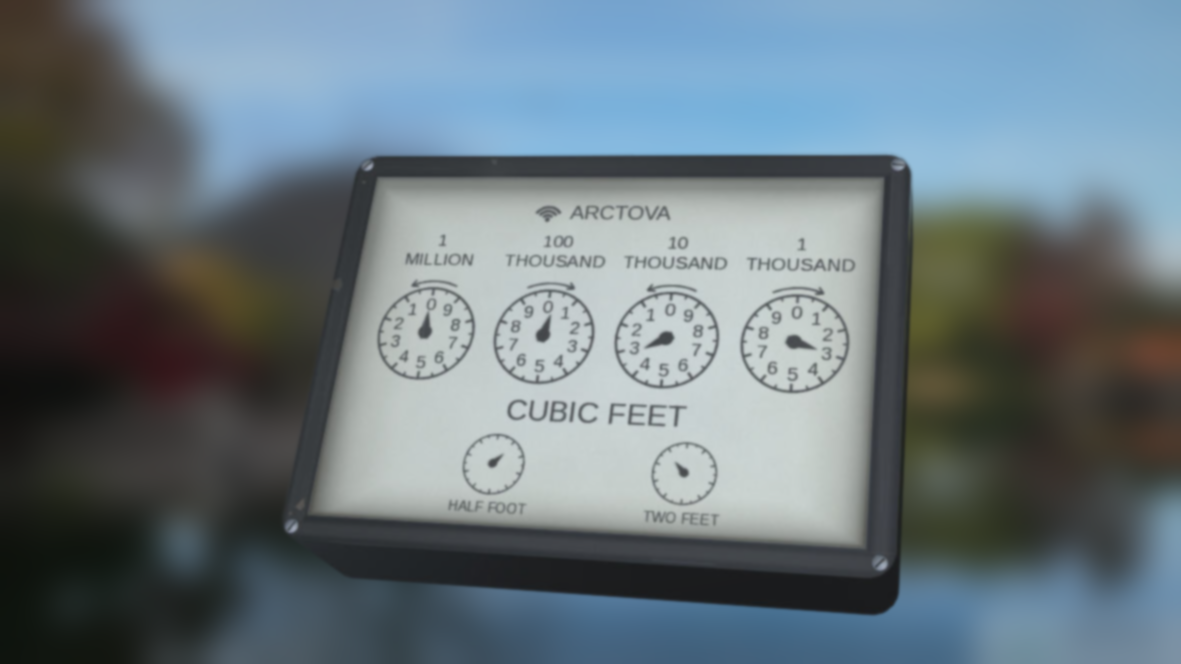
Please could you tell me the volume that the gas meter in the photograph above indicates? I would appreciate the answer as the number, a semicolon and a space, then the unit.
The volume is 3300; ft³
